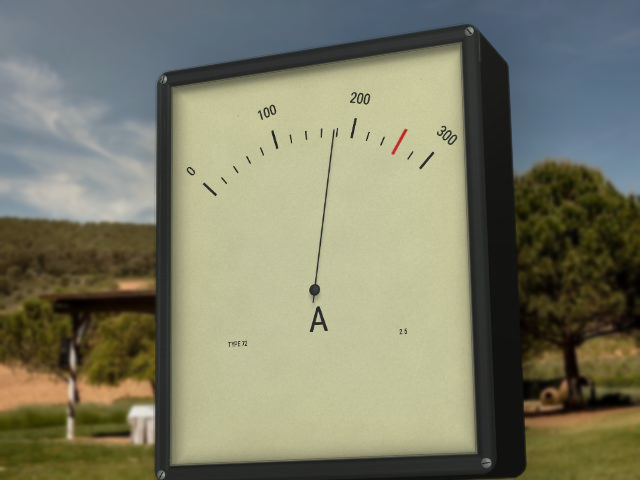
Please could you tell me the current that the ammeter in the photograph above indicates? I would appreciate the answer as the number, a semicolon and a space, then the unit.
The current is 180; A
